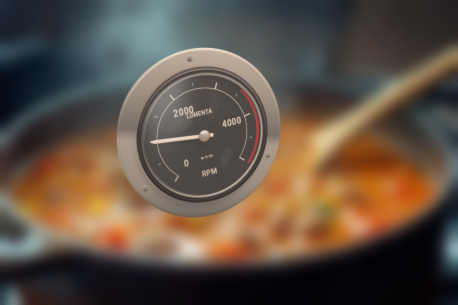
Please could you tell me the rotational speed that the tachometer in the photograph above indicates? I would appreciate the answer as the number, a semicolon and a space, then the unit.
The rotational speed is 1000; rpm
